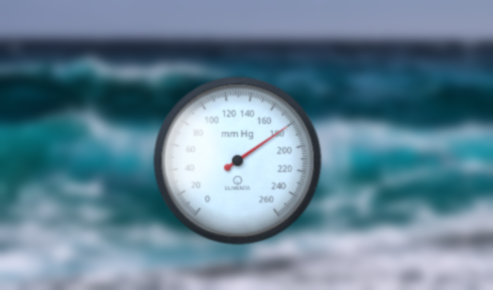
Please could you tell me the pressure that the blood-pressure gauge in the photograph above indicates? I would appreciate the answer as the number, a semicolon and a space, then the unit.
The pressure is 180; mmHg
